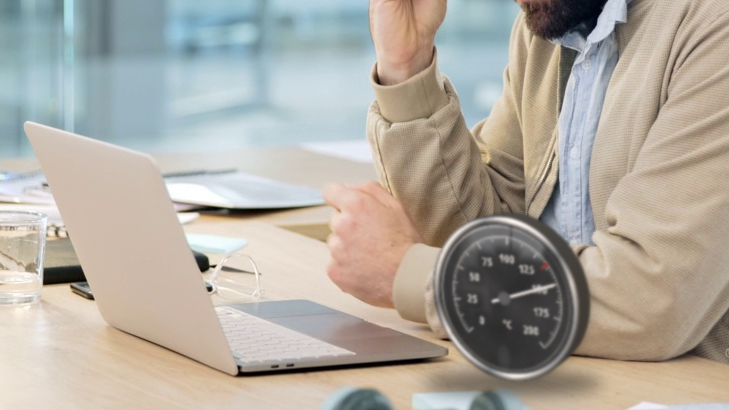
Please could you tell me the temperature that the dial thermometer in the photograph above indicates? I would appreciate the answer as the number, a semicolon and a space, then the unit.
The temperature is 150; °C
